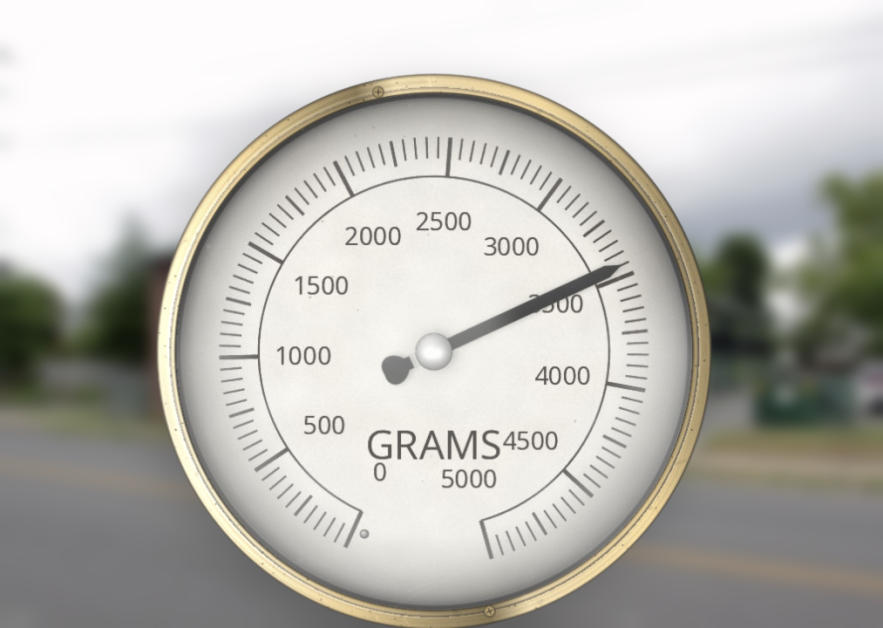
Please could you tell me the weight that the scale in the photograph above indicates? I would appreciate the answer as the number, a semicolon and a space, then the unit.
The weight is 3450; g
